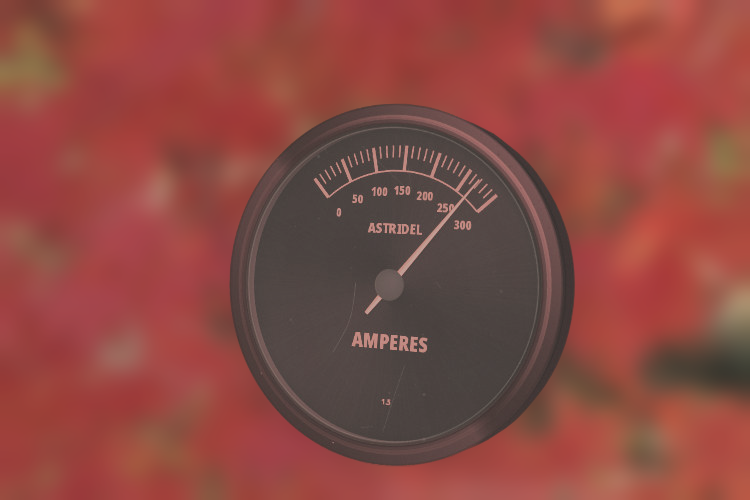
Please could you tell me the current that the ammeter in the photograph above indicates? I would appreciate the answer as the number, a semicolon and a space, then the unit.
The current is 270; A
